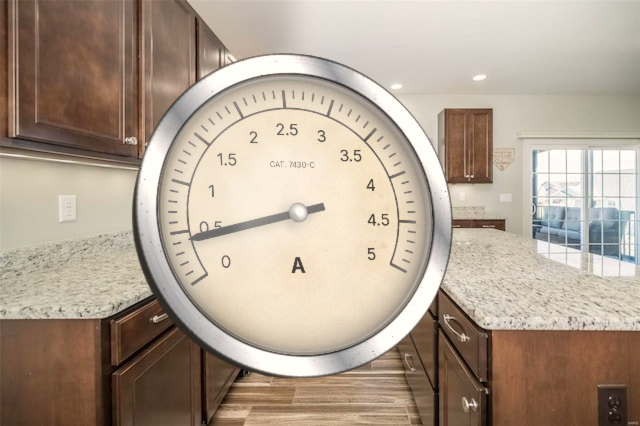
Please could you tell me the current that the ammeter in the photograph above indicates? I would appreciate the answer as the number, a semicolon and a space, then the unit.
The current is 0.4; A
